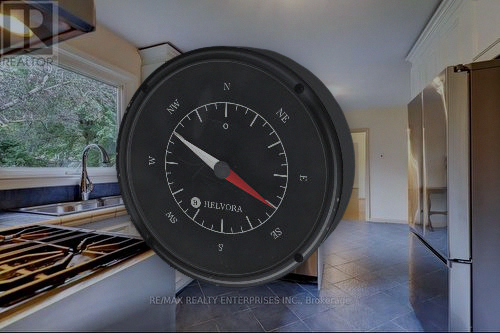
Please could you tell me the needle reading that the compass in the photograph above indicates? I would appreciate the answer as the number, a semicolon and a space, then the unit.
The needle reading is 120; °
